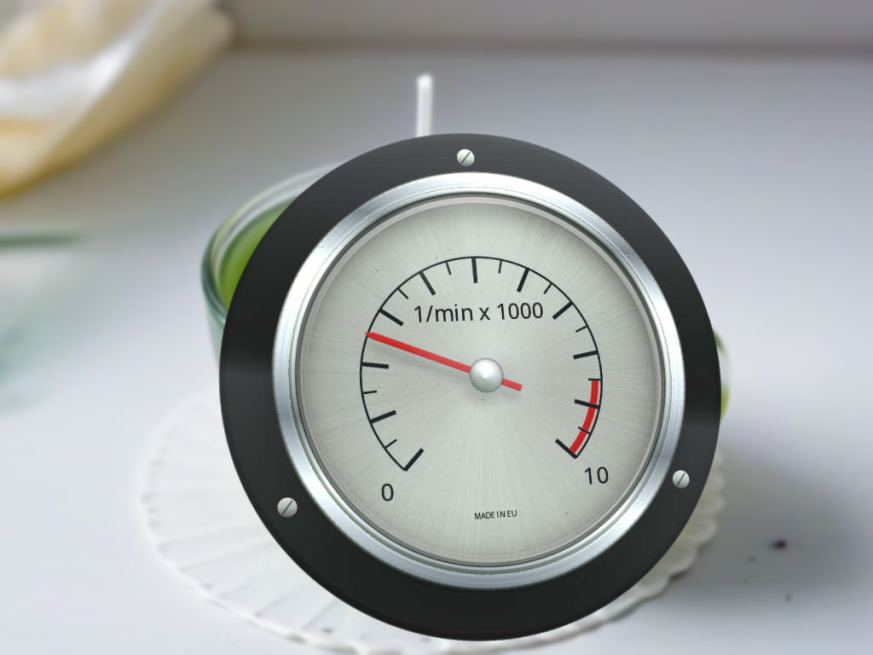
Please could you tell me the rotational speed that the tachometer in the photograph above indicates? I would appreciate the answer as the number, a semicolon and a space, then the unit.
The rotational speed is 2500; rpm
